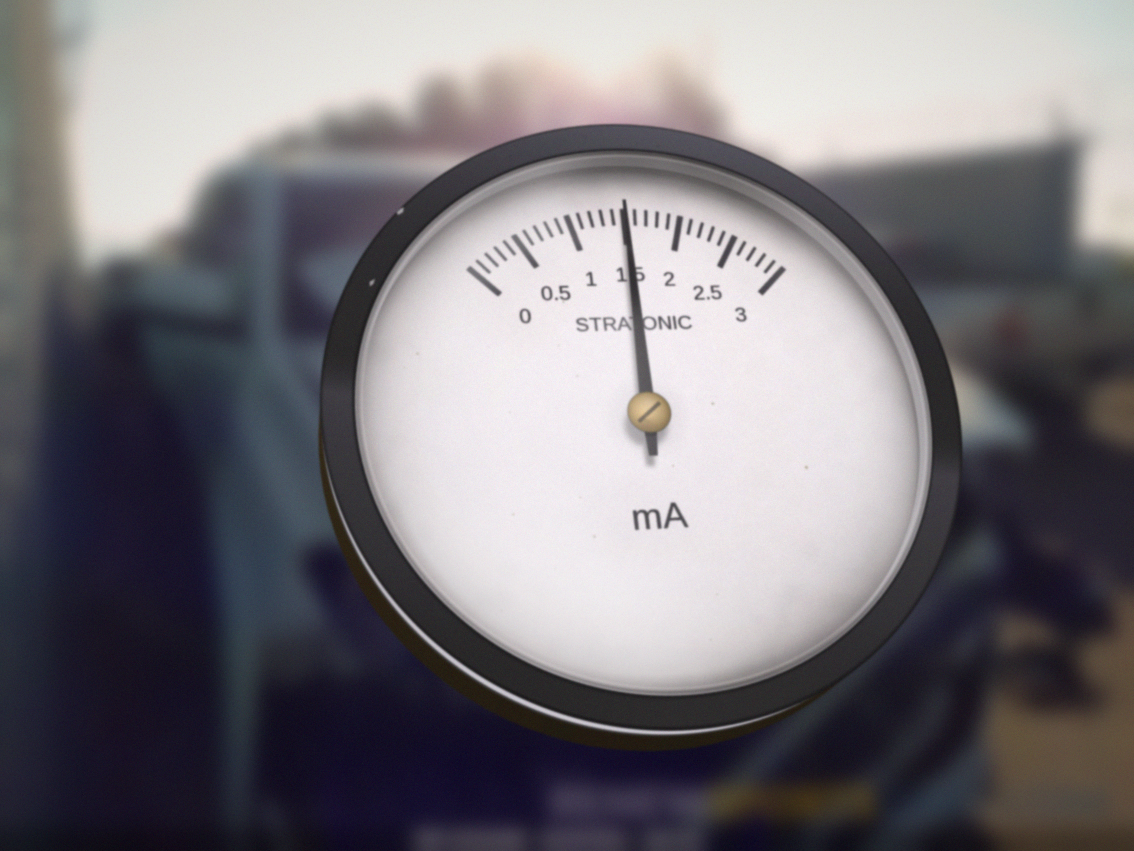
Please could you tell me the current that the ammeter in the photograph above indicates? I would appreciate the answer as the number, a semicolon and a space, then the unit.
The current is 1.5; mA
